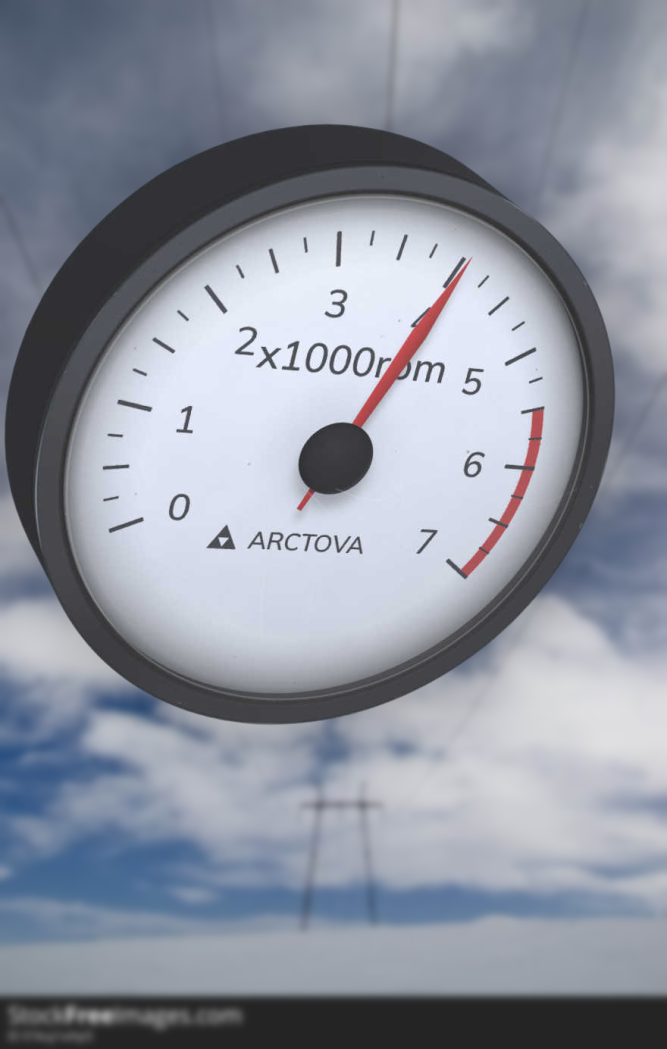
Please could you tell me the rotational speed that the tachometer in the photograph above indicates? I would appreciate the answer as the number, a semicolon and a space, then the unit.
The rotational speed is 4000; rpm
